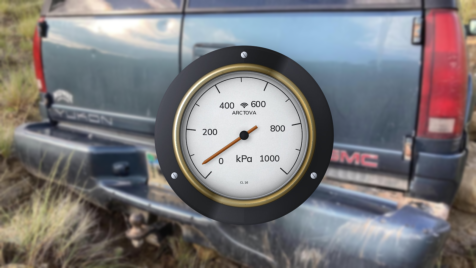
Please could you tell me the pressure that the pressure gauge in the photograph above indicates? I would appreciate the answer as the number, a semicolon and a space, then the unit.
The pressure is 50; kPa
